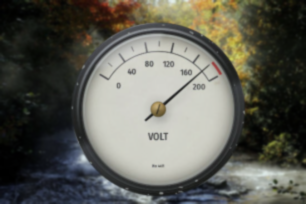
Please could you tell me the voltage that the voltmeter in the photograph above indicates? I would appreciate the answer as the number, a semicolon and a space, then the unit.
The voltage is 180; V
